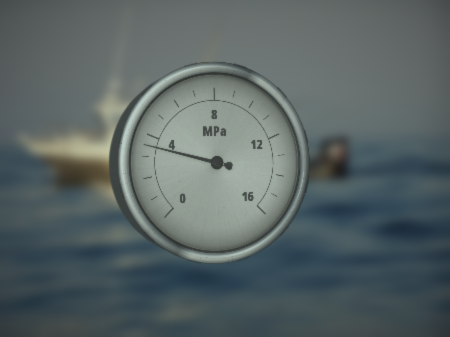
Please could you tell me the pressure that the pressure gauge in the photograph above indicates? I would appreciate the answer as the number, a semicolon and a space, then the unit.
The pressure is 3.5; MPa
